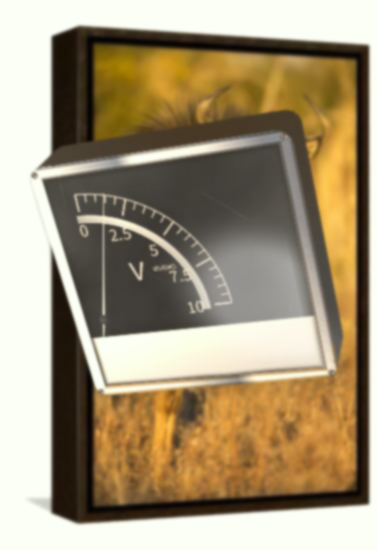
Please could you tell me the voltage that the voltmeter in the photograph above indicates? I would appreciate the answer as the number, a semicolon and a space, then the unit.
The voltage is 1.5; V
